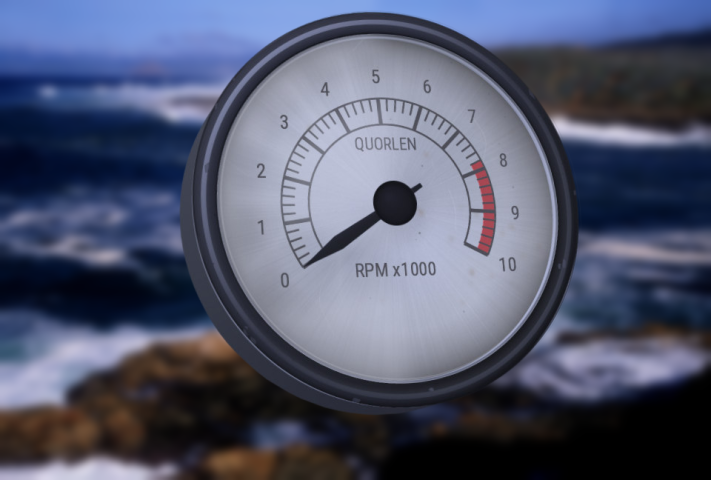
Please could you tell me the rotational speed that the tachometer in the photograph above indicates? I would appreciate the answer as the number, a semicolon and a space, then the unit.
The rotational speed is 0; rpm
